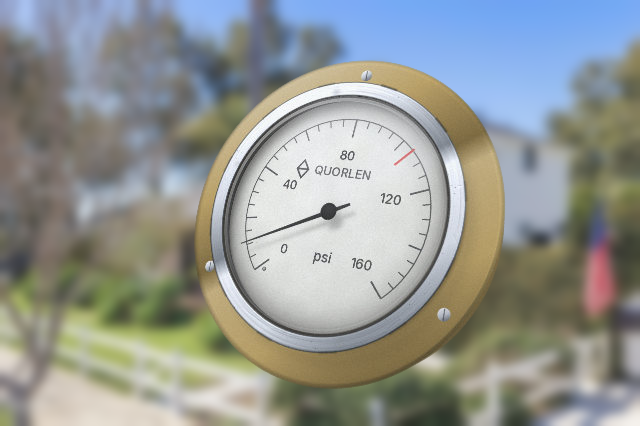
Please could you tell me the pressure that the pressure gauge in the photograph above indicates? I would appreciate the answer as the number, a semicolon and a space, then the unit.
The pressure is 10; psi
